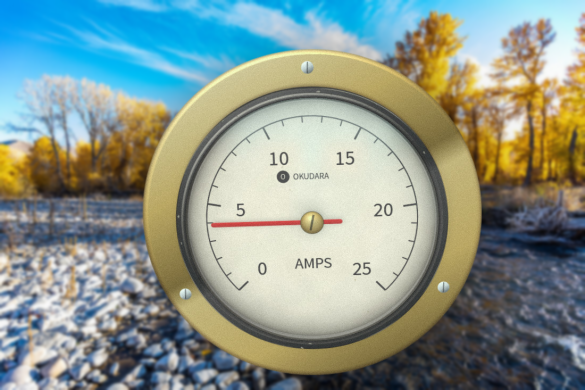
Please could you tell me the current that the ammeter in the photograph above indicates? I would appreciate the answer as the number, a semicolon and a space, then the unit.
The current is 4; A
